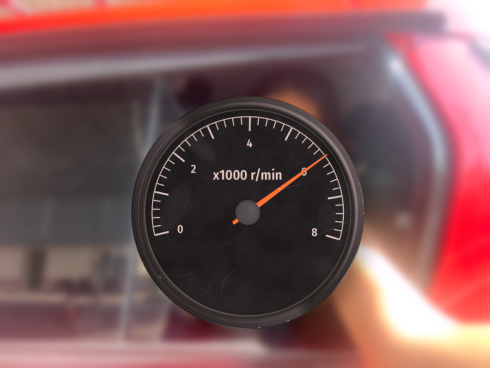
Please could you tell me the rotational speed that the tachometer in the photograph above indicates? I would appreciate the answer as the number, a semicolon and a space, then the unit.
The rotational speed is 6000; rpm
